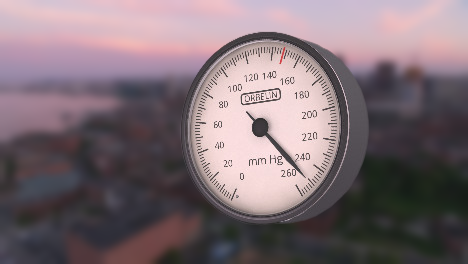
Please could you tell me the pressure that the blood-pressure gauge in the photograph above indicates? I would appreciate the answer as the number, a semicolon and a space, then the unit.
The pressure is 250; mmHg
